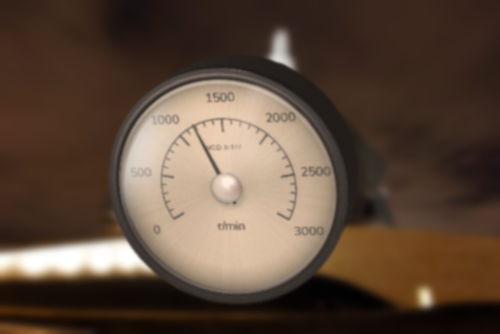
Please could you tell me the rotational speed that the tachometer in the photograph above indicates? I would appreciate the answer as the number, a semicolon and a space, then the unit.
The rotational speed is 1200; rpm
